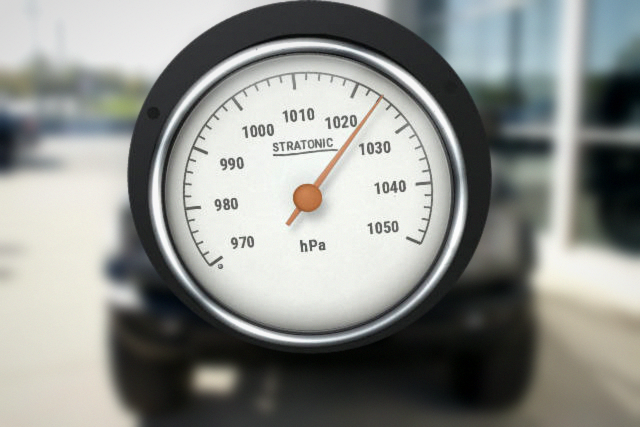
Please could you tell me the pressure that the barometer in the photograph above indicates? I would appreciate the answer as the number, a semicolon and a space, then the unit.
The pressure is 1024; hPa
